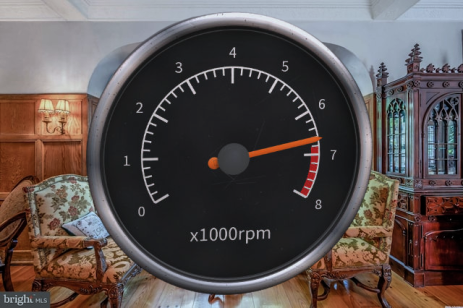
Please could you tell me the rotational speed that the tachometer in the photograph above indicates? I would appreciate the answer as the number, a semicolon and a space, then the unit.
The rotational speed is 6600; rpm
